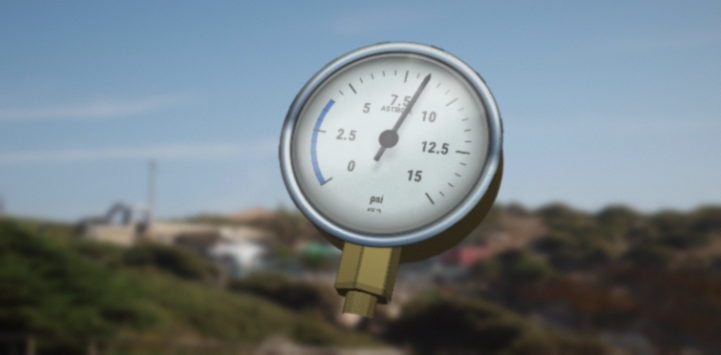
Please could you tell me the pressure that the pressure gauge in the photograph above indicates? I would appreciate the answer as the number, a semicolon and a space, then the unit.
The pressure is 8.5; psi
